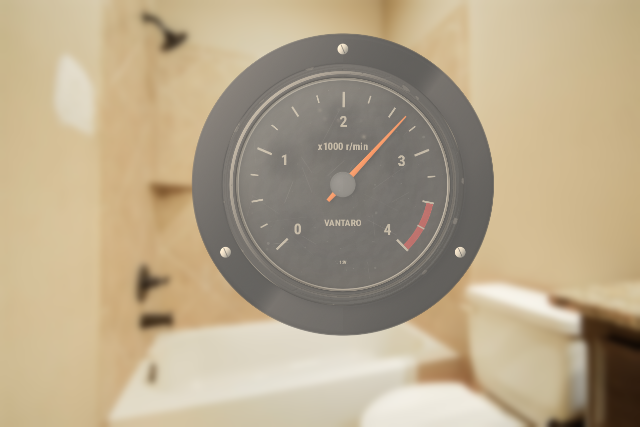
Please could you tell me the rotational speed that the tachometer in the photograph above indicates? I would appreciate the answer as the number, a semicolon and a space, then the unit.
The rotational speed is 2625; rpm
